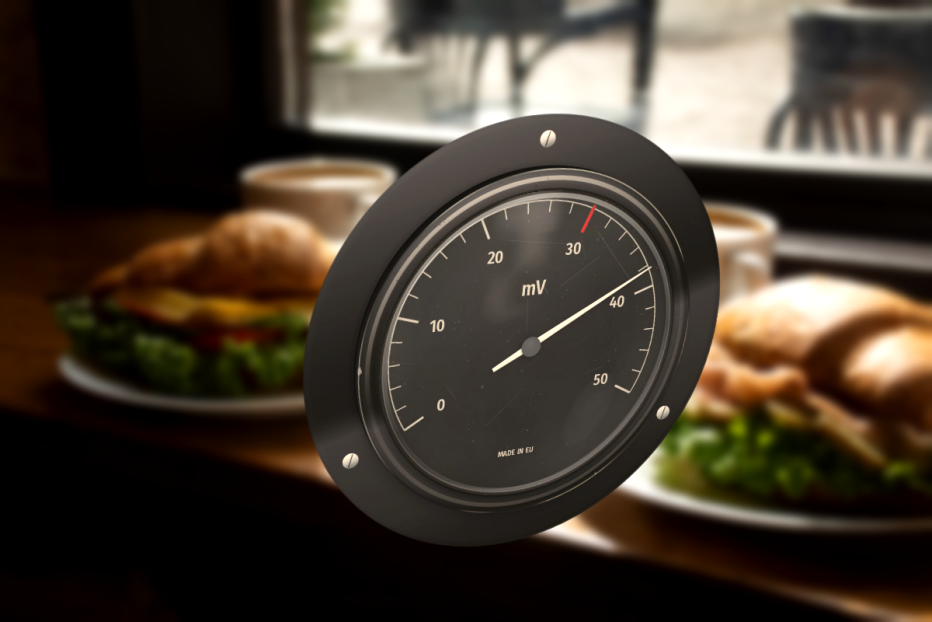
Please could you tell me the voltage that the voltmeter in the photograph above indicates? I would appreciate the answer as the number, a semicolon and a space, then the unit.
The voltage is 38; mV
